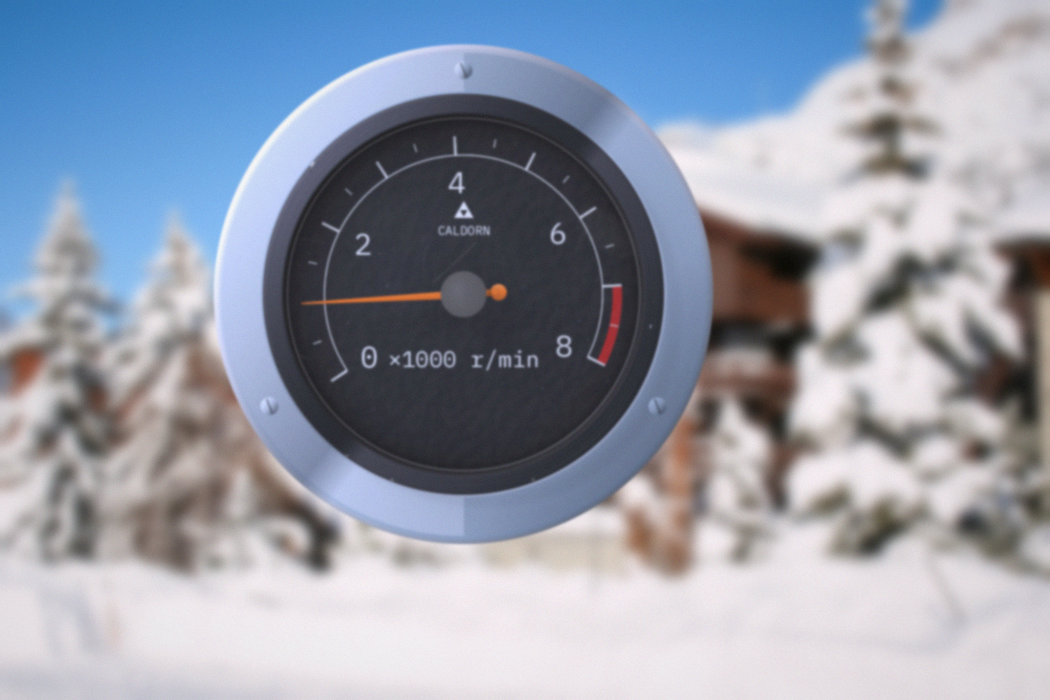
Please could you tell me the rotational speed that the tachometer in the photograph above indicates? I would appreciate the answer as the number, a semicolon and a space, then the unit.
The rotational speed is 1000; rpm
